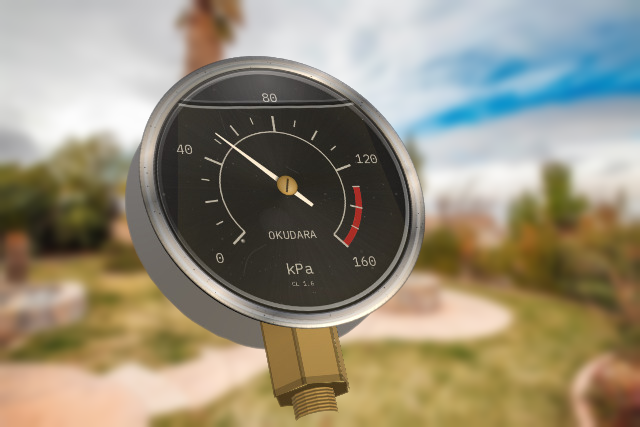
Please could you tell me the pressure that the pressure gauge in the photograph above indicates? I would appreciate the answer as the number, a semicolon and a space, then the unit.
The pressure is 50; kPa
